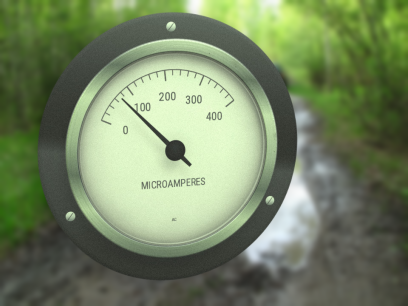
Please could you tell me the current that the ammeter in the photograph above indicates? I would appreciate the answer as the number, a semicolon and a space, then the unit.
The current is 70; µA
